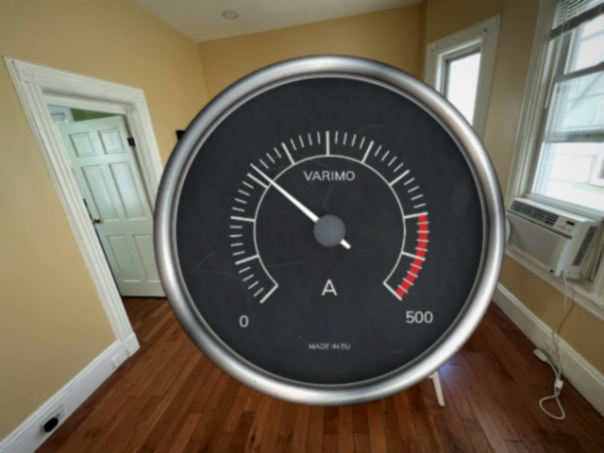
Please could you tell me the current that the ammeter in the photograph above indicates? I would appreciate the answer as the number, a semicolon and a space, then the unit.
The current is 160; A
